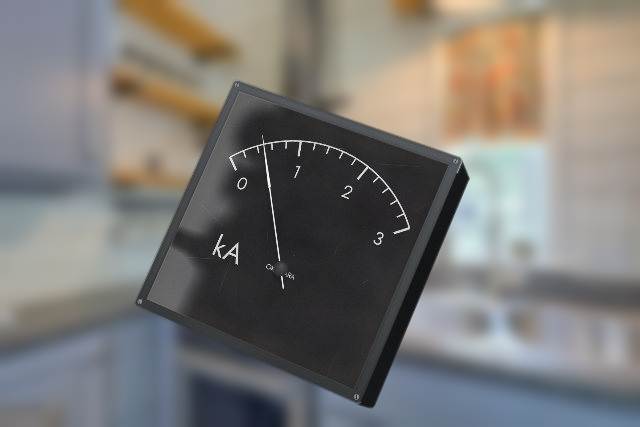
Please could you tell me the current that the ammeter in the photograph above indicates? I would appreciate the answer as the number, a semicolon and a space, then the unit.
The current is 0.5; kA
